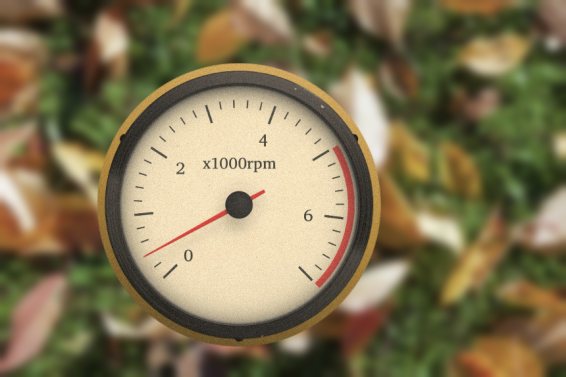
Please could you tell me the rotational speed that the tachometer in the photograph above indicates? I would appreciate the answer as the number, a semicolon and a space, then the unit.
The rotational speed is 400; rpm
